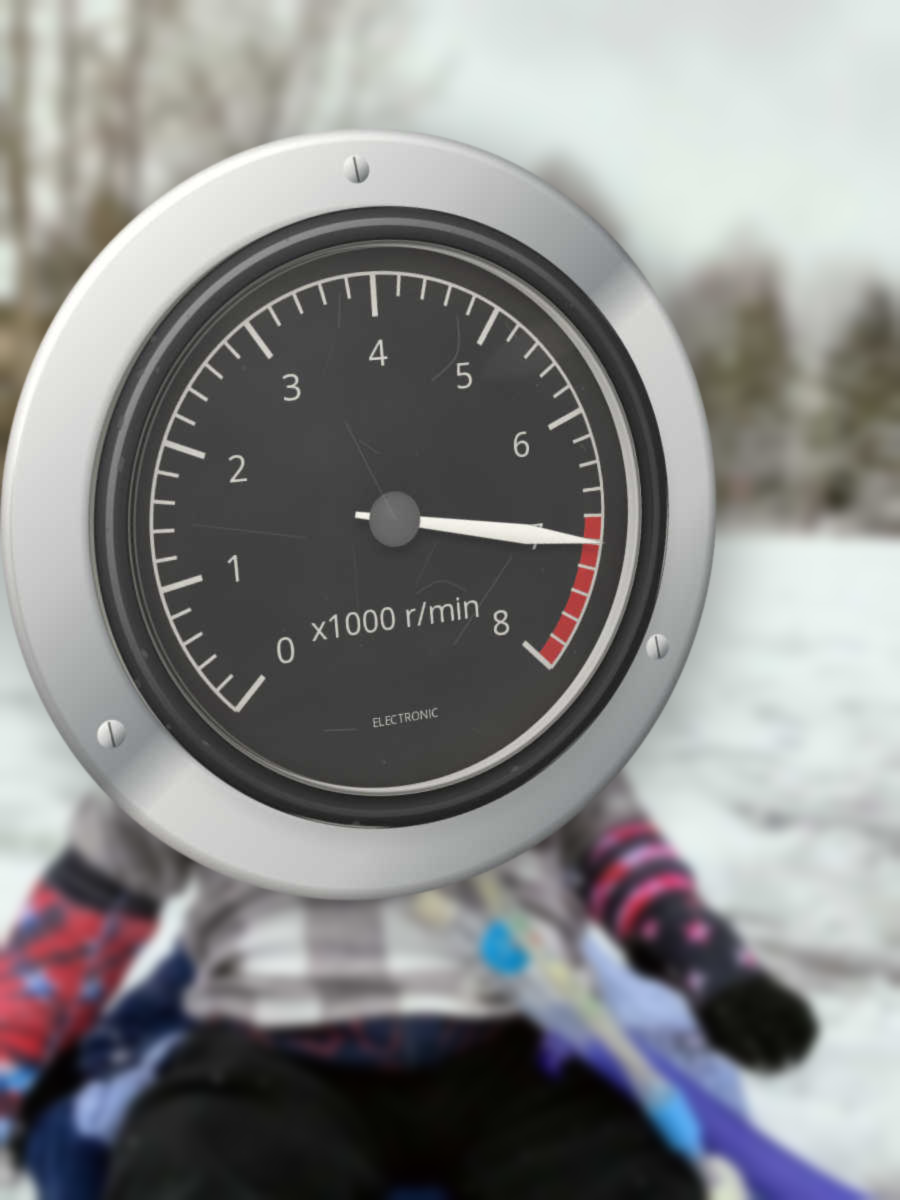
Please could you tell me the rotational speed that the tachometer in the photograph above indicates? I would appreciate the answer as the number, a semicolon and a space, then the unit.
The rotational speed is 7000; rpm
